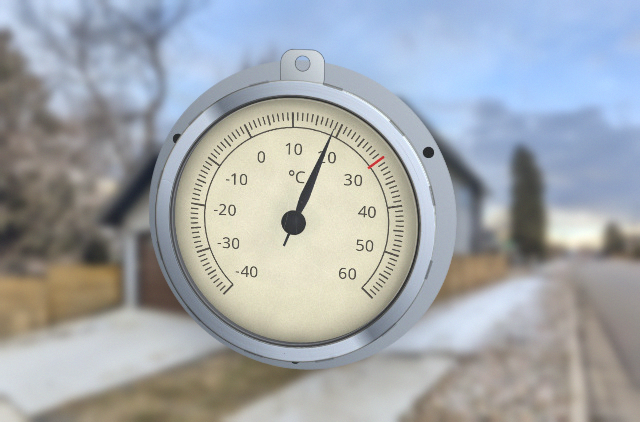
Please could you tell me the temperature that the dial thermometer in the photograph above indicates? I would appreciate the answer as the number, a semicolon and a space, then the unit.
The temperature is 19; °C
